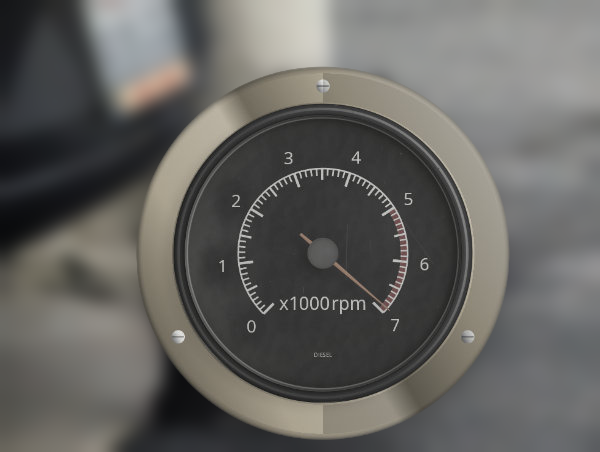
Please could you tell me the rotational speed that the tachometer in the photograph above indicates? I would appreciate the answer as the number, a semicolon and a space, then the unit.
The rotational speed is 6900; rpm
